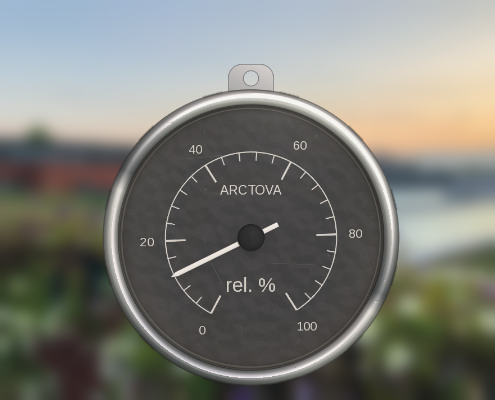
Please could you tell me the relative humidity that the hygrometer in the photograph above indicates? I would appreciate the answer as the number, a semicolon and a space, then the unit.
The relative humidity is 12; %
